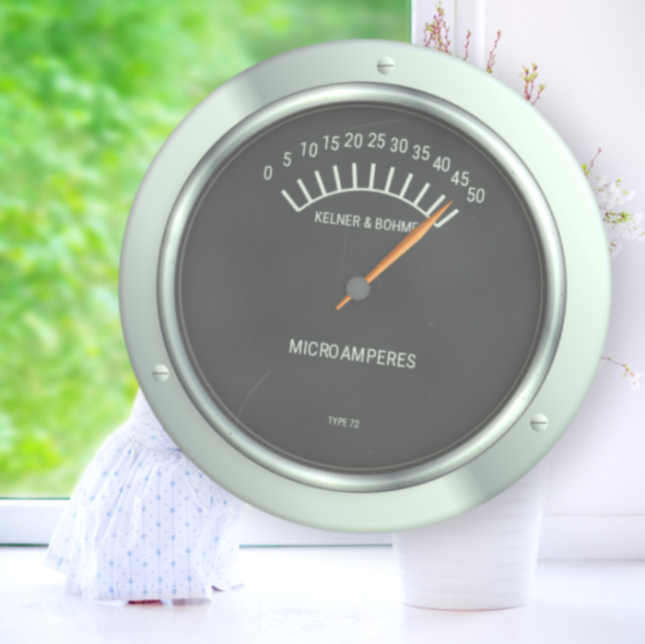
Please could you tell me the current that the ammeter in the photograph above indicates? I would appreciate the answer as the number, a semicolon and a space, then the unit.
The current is 47.5; µA
